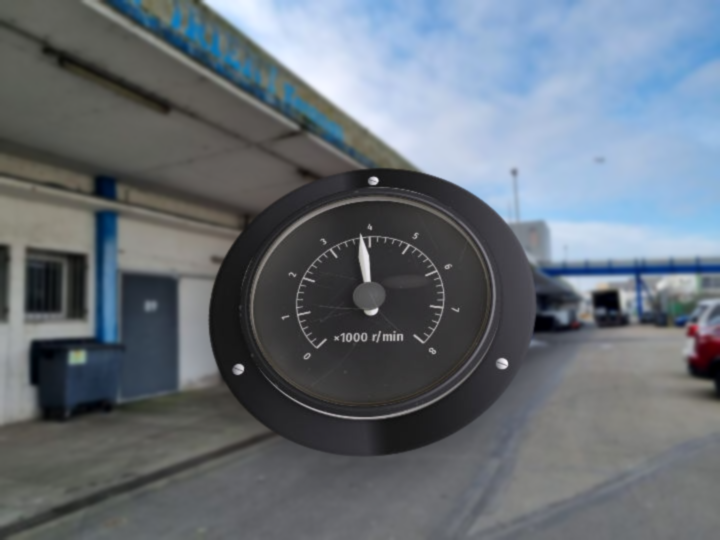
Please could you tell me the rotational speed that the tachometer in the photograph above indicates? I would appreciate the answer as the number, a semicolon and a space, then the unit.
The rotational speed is 3800; rpm
